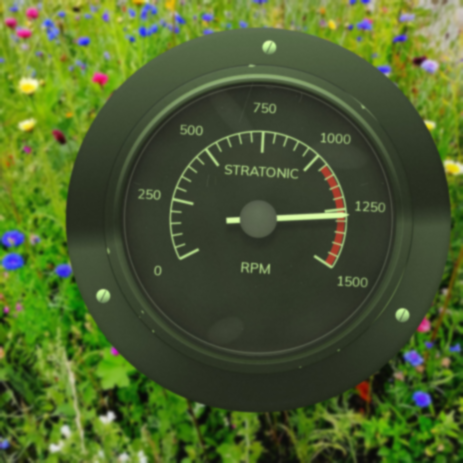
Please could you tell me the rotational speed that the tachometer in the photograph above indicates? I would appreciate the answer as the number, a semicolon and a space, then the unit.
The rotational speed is 1275; rpm
